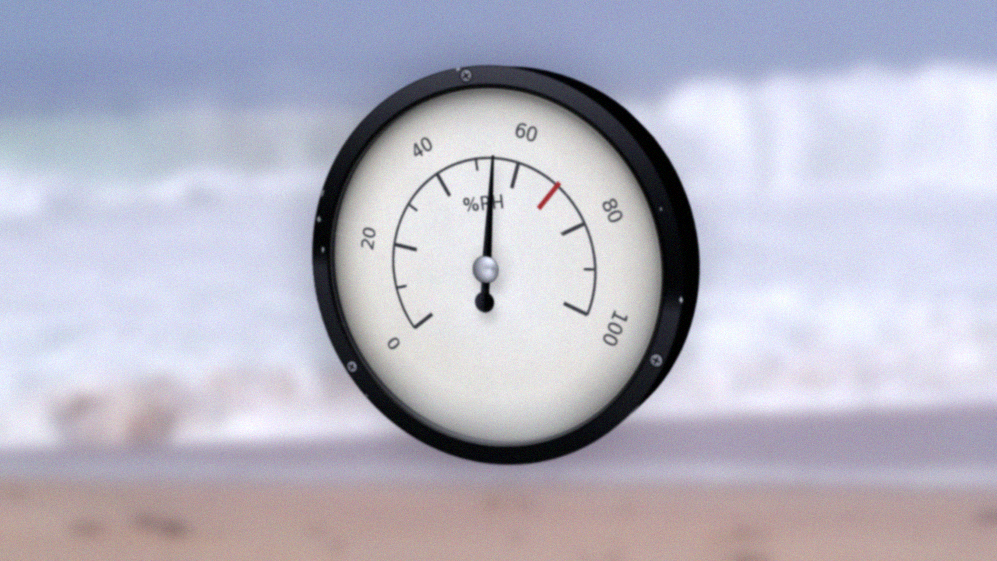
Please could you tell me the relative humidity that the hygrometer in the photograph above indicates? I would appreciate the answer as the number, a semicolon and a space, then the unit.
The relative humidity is 55; %
